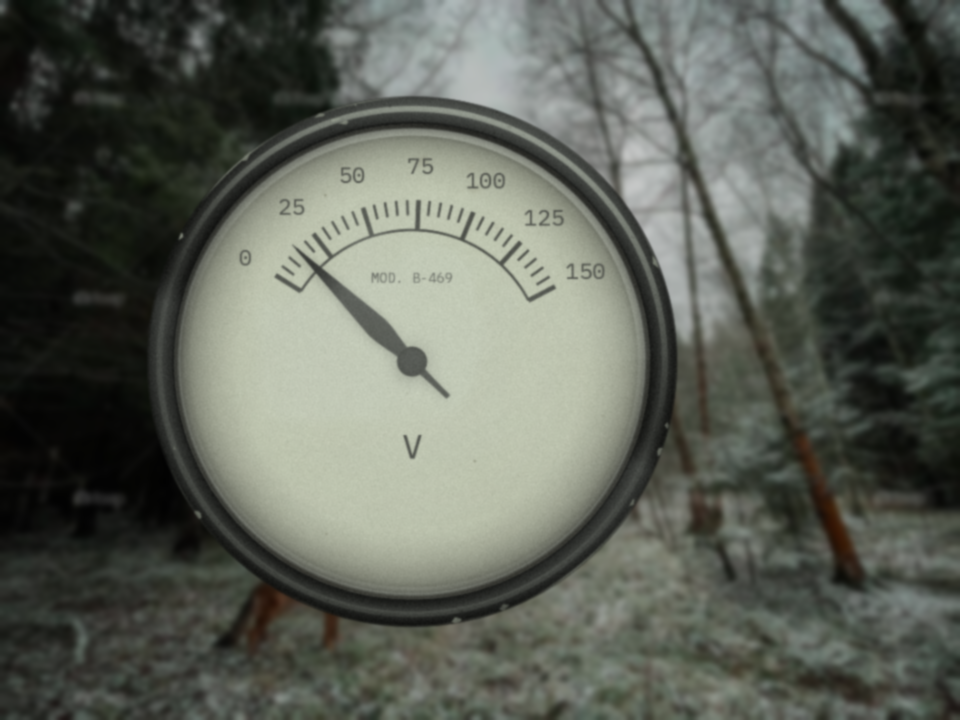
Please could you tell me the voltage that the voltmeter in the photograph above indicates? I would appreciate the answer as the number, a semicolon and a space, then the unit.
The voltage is 15; V
